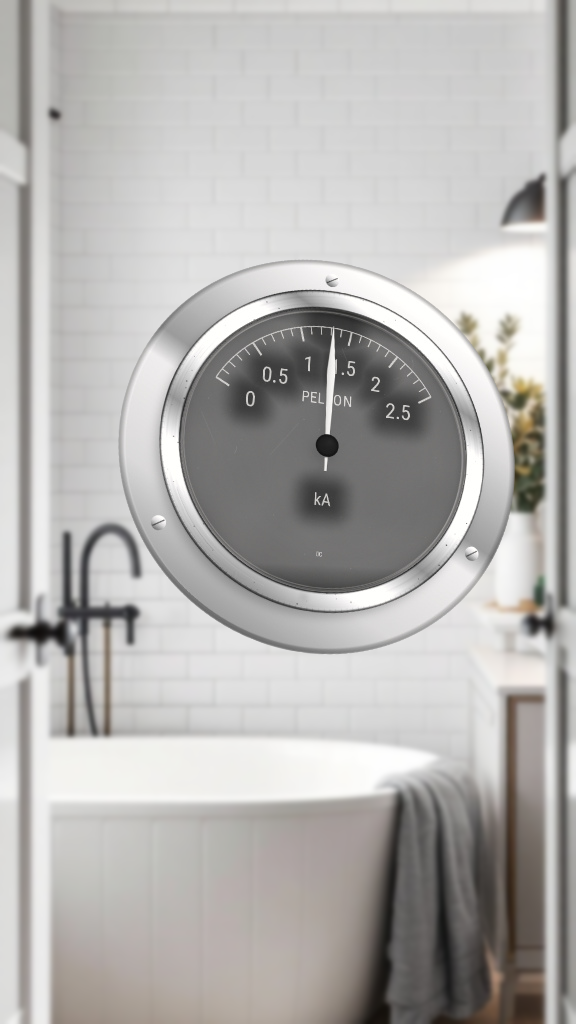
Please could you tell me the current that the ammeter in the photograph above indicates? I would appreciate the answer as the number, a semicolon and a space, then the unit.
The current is 1.3; kA
